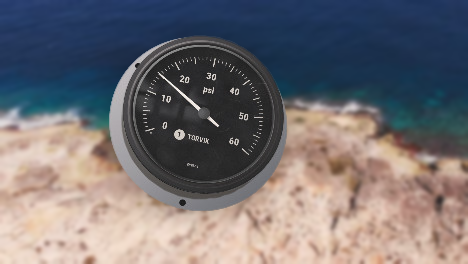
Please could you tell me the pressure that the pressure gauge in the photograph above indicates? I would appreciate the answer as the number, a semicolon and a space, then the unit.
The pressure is 15; psi
